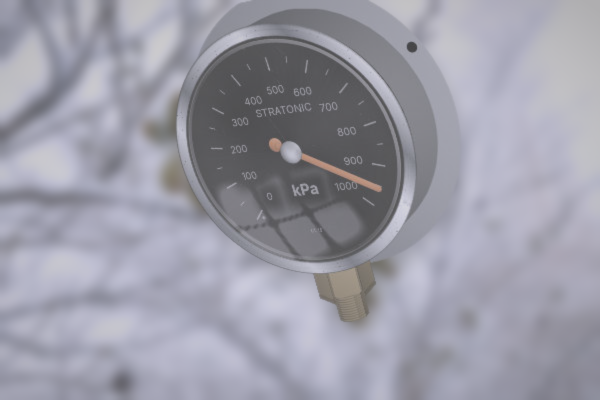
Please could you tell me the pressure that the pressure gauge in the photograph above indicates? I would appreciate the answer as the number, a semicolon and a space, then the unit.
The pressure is 950; kPa
